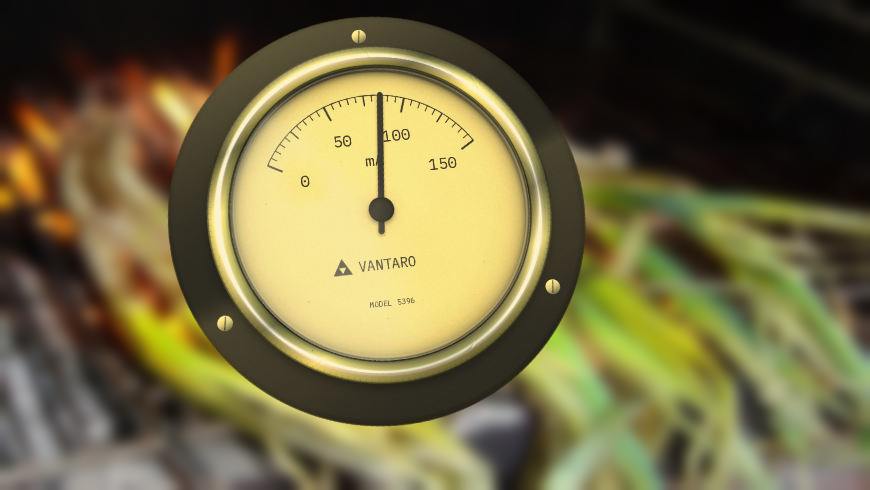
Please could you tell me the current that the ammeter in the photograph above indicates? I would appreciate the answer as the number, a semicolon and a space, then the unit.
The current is 85; mA
